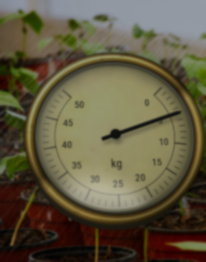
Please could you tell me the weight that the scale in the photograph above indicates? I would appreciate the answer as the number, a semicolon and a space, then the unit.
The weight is 5; kg
